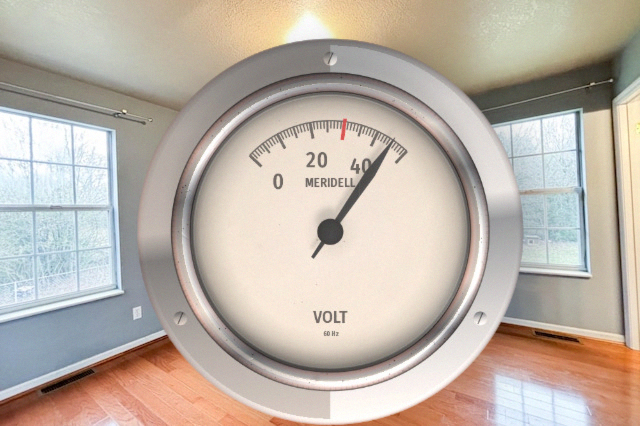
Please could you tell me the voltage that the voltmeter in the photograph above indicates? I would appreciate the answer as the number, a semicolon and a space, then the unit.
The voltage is 45; V
